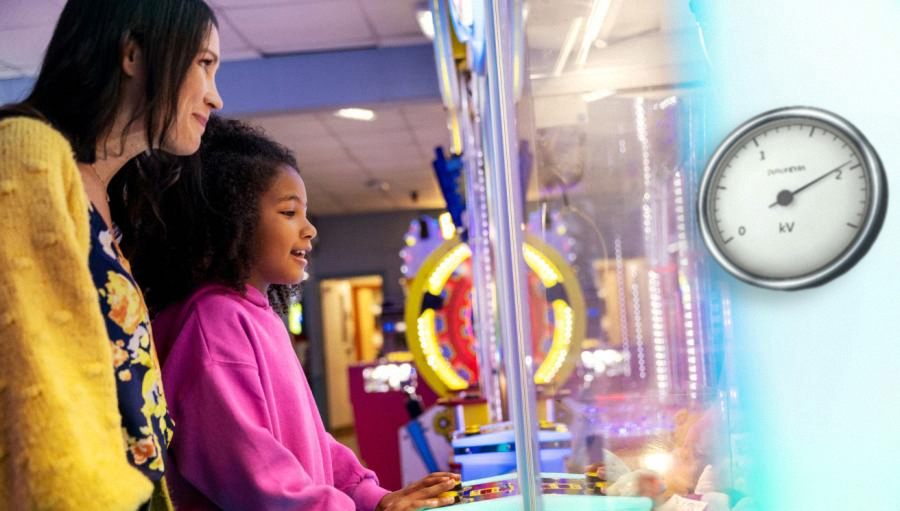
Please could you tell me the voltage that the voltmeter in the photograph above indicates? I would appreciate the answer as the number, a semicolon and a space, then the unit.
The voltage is 1.95; kV
